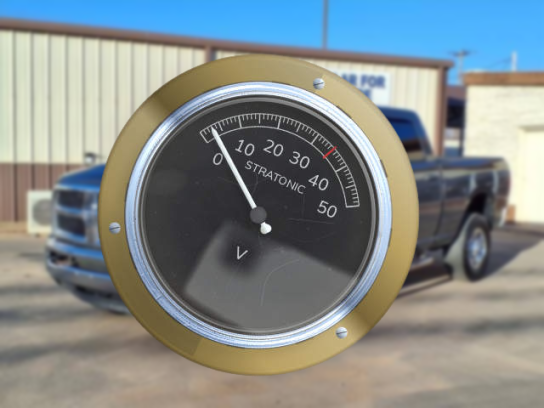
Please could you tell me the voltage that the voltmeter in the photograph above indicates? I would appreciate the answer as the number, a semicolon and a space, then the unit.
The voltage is 3; V
